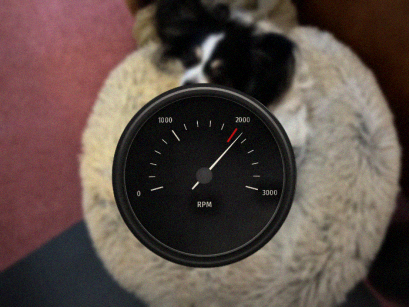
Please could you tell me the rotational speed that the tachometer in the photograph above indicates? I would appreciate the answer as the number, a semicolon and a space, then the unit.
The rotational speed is 2100; rpm
